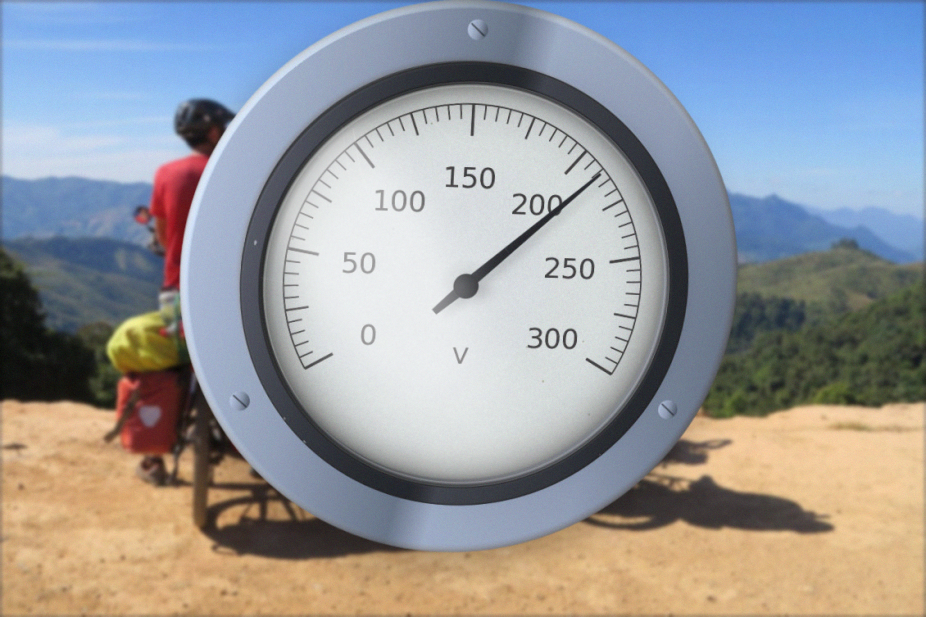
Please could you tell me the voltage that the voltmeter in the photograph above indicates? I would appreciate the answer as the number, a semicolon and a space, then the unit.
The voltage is 210; V
